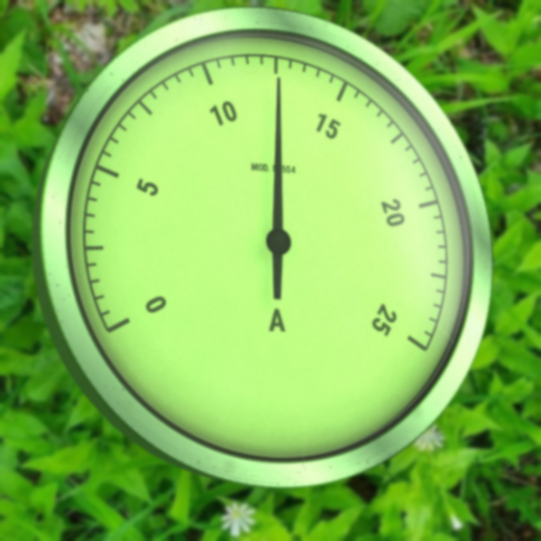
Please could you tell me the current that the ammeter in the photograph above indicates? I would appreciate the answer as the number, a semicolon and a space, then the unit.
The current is 12.5; A
